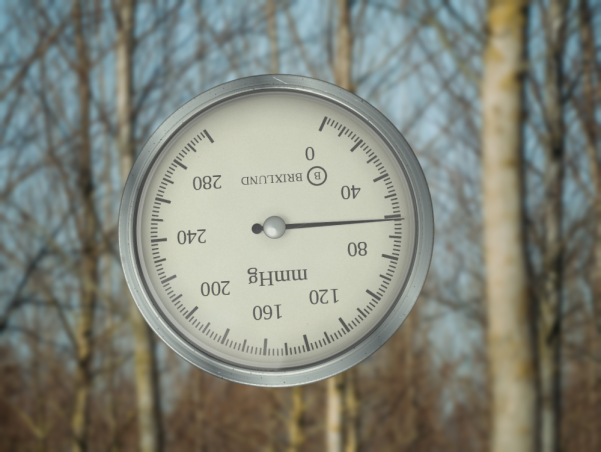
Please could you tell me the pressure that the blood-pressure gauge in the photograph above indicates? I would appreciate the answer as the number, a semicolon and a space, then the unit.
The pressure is 62; mmHg
